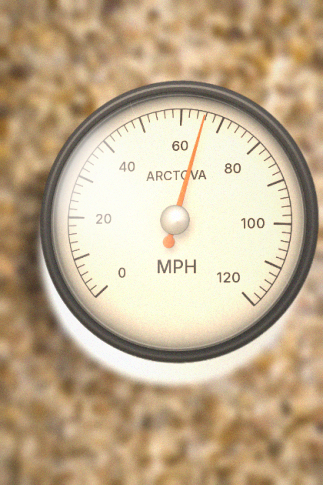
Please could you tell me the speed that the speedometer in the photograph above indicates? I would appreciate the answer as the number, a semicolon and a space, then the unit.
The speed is 66; mph
